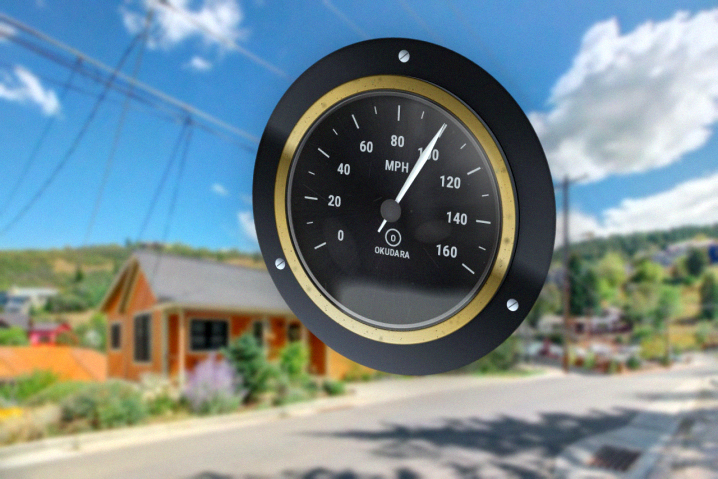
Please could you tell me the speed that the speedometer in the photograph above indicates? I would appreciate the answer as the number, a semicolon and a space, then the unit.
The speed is 100; mph
